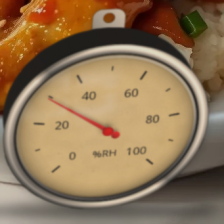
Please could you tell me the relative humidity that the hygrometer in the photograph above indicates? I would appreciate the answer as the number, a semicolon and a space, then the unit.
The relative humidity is 30; %
